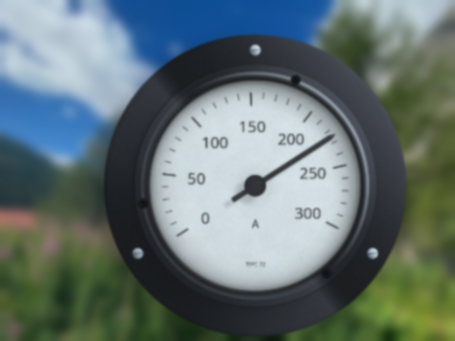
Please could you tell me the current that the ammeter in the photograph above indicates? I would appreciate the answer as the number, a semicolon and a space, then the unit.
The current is 225; A
